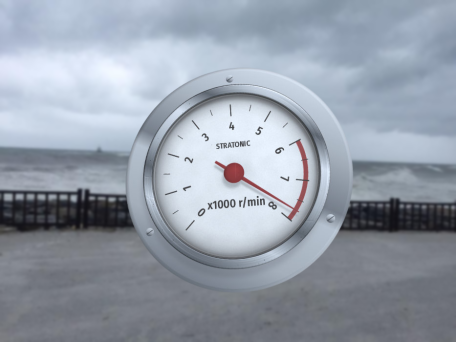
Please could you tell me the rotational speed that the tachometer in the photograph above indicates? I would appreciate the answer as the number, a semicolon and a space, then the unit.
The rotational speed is 7750; rpm
